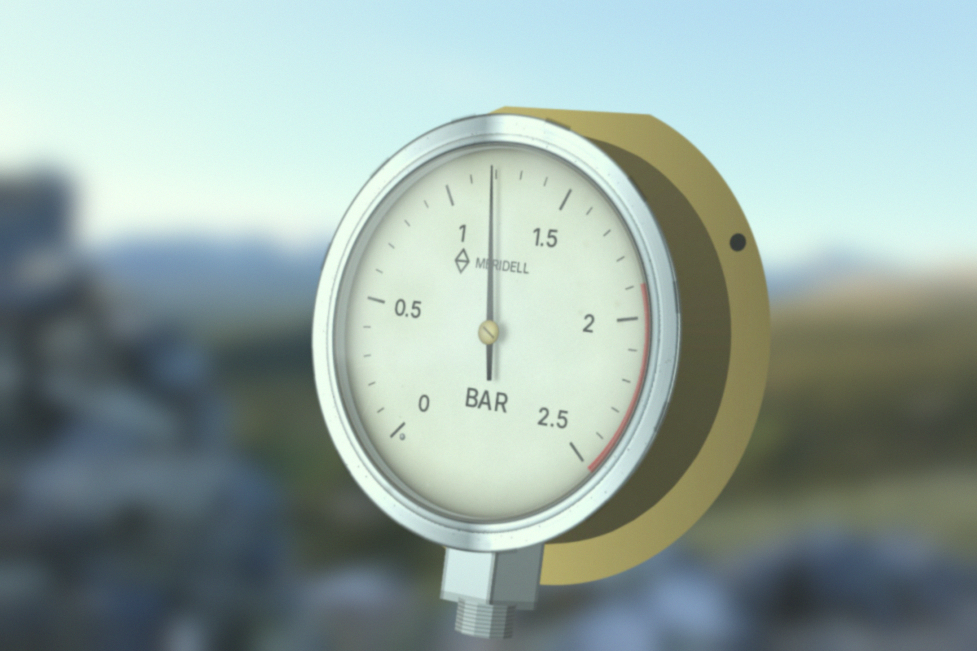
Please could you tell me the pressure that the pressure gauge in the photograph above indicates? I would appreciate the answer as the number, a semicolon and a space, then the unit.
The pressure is 1.2; bar
